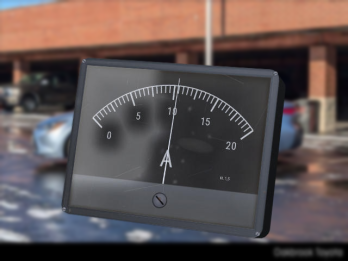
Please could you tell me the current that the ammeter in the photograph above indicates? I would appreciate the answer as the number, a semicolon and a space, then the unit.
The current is 10.5; A
